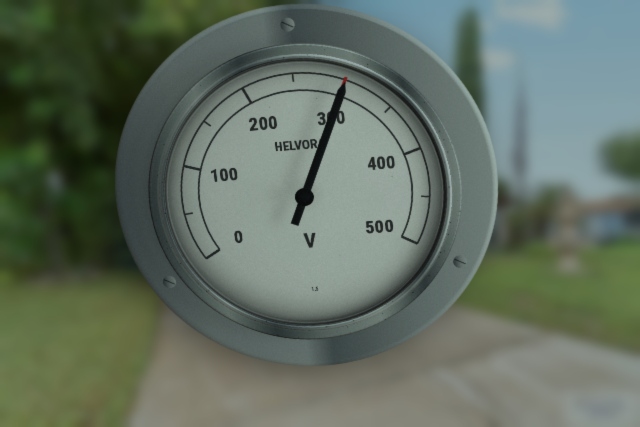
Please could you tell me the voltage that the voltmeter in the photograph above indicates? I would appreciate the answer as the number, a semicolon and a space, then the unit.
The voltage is 300; V
